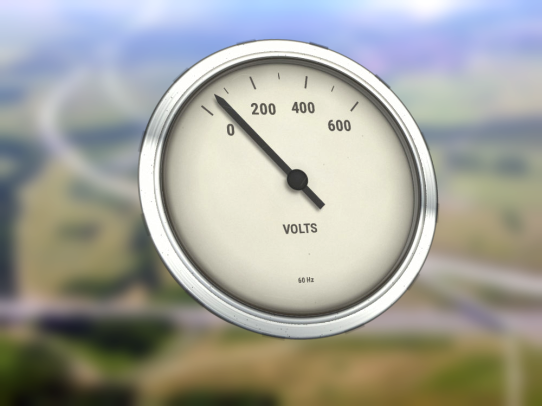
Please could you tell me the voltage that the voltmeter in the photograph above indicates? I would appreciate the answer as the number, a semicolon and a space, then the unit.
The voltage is 50; V
